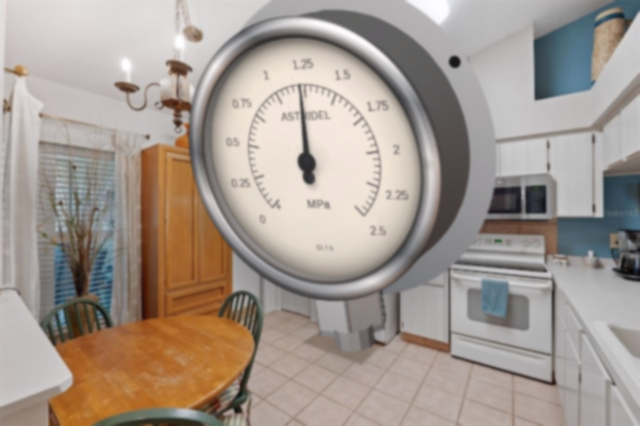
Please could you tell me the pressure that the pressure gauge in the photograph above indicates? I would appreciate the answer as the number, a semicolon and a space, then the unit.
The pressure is 1.25; MPa
